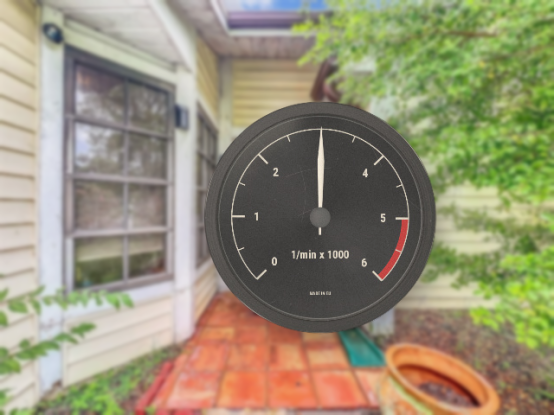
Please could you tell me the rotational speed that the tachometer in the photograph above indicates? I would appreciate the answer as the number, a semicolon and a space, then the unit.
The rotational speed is 3000; rpm
